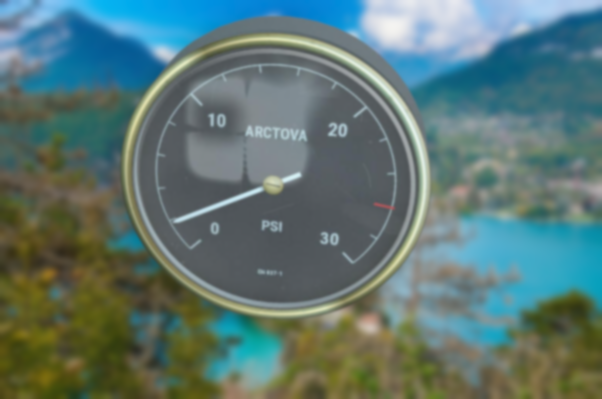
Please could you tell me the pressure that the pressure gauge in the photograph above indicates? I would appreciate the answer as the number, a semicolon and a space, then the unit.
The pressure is 2; psi
